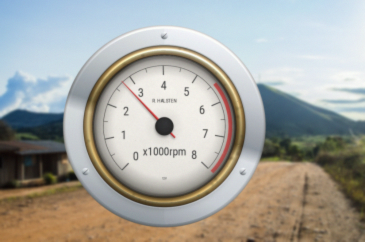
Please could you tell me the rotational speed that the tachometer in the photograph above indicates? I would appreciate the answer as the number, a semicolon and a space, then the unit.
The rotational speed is 2750; rpm
